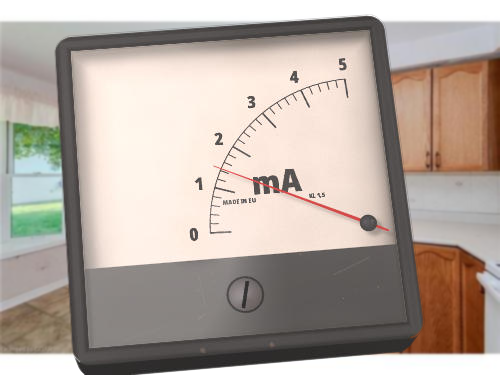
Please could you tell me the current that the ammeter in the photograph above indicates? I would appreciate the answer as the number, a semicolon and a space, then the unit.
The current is 1.4; mA
